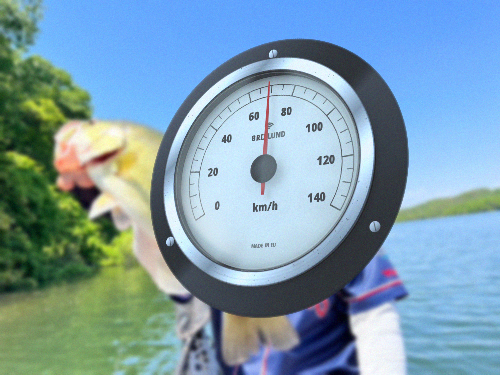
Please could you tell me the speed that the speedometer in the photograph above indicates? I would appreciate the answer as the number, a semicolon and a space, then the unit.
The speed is 70; km/h
